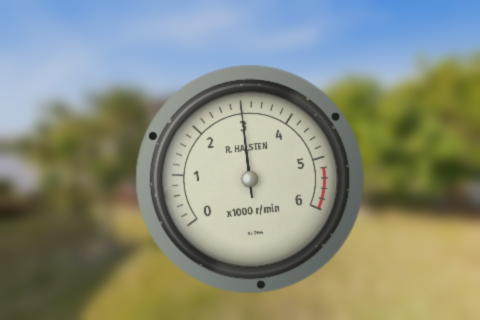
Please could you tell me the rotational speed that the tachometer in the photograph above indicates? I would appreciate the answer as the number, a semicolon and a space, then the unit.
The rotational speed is 3000; rpm
